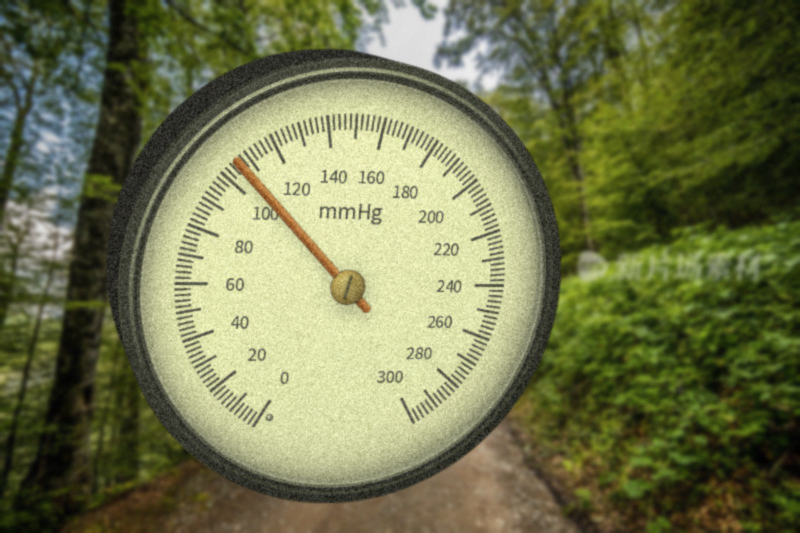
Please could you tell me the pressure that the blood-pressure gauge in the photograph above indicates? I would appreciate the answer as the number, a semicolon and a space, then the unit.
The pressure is 106; mmHg
